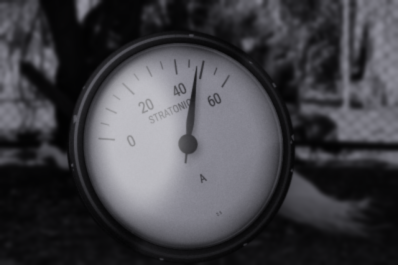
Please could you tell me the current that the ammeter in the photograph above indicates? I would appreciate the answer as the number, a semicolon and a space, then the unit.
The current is 47.5; A
